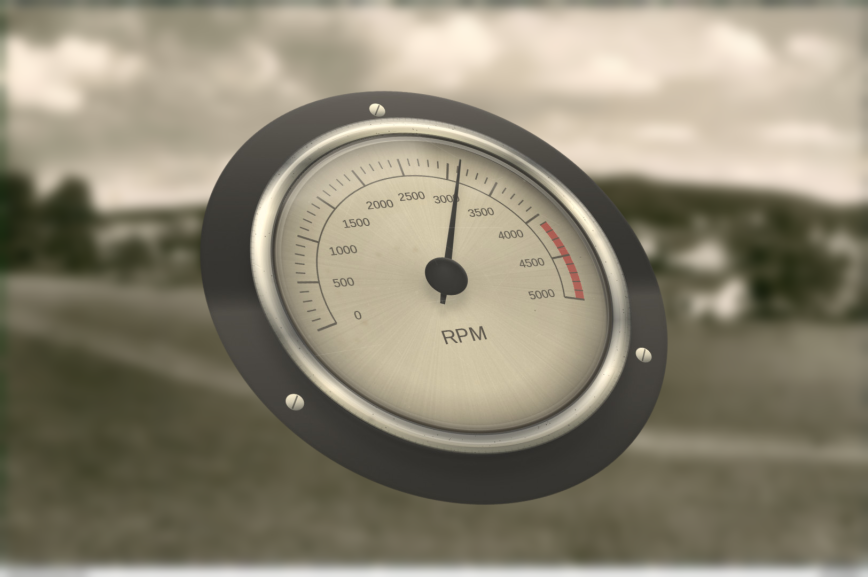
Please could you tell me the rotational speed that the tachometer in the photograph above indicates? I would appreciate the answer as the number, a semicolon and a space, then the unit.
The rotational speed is 3100; rpm
